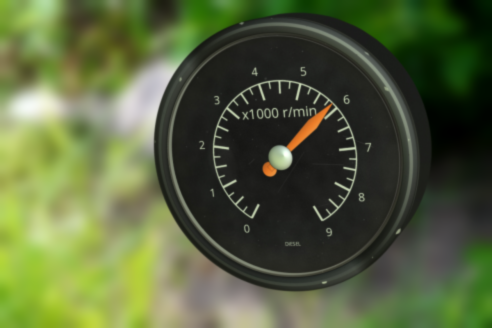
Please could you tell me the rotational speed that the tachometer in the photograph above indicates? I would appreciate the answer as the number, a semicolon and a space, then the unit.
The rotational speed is 5875; rpm
